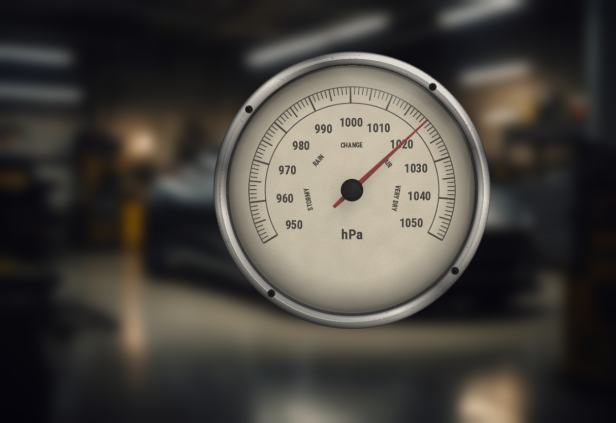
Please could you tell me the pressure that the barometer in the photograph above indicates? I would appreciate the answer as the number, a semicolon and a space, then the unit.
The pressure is 1020; hPa
